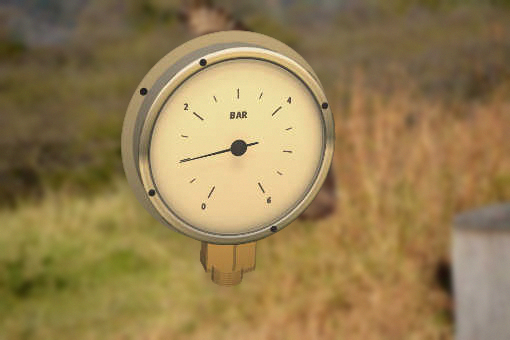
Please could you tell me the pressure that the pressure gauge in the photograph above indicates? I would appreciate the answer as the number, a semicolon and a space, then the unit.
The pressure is 1; bar
